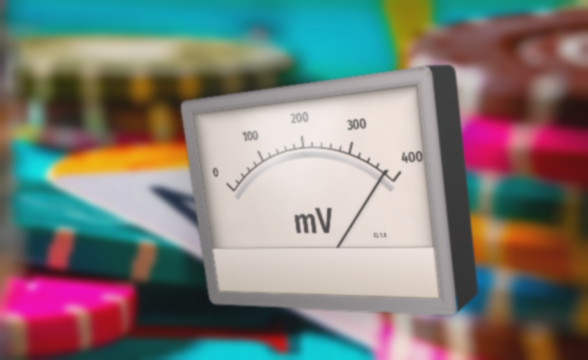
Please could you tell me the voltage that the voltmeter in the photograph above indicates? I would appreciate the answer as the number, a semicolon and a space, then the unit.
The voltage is 380; mV
